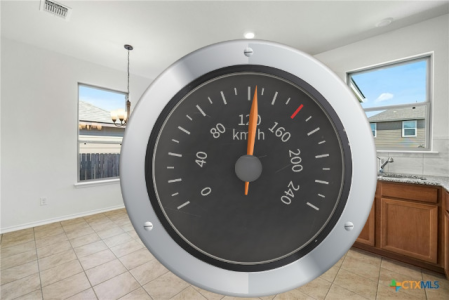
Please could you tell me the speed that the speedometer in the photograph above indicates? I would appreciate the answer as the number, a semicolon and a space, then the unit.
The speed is 125; km/h
